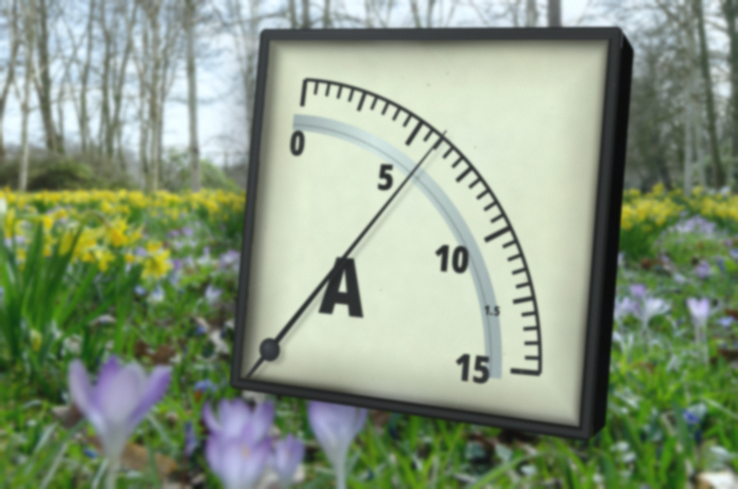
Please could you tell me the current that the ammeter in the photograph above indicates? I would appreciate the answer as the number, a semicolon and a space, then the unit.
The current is 6; A
